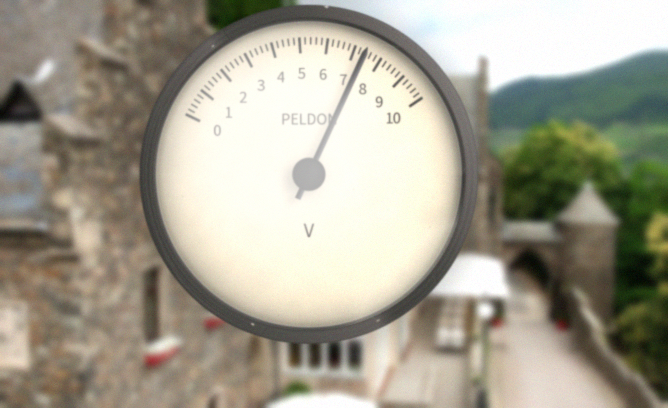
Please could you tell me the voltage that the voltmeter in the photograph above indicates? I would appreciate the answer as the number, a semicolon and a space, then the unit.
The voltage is 7.4; V
